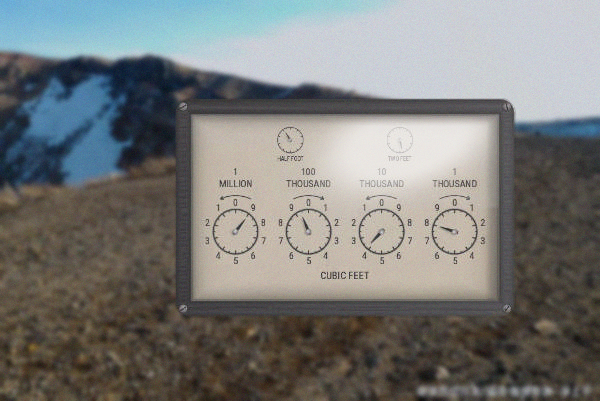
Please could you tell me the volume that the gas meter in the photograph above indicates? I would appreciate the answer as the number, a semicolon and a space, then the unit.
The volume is 893800; ft³
